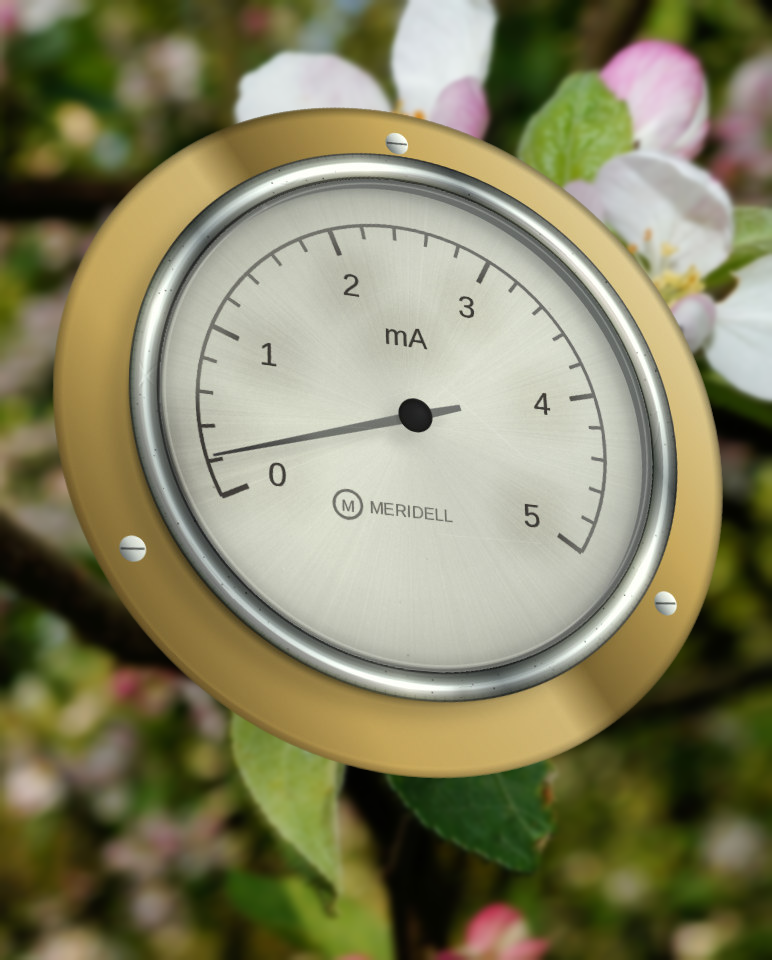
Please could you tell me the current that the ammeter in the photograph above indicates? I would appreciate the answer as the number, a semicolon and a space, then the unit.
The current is 0.2; mA
